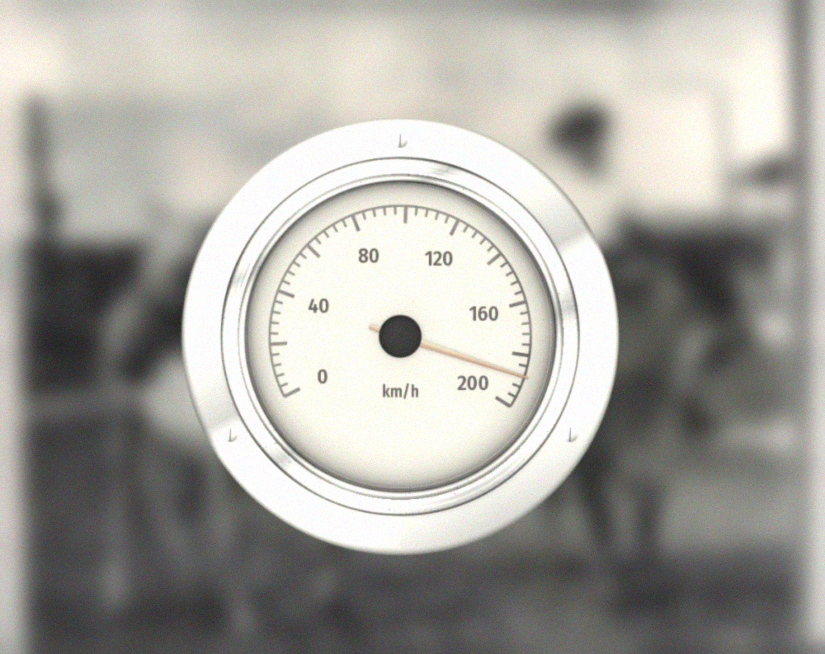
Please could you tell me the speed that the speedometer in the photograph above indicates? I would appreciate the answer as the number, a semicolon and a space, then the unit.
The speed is 188; km/h
